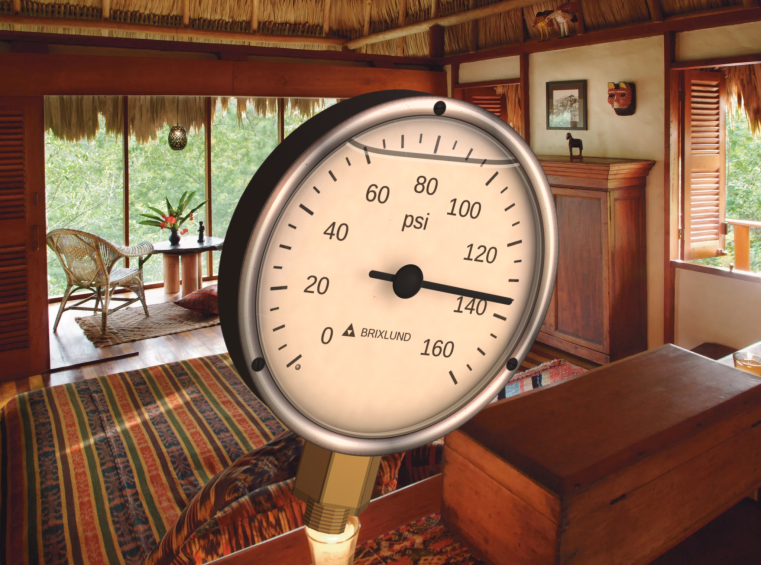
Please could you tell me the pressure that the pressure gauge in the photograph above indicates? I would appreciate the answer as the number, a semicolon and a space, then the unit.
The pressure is 135; psi
